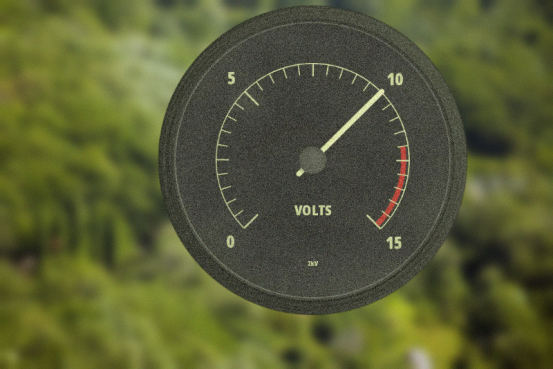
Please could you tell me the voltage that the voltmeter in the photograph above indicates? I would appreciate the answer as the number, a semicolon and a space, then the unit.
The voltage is 10; V
